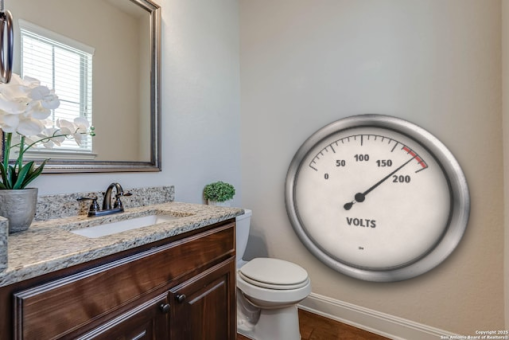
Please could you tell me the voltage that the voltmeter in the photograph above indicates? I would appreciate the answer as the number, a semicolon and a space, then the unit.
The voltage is 180; V
